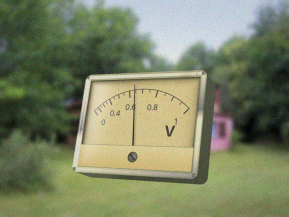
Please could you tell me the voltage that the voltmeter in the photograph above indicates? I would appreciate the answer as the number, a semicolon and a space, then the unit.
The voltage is 0.65; V
